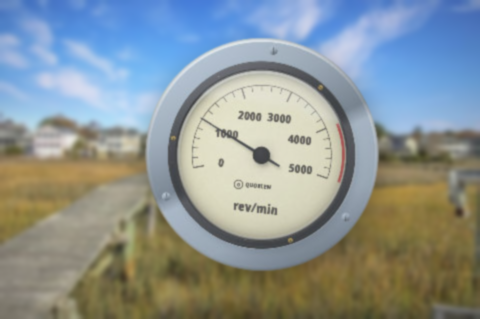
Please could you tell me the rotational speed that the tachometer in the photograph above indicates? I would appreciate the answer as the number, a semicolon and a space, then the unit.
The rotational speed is 1000; rpm
